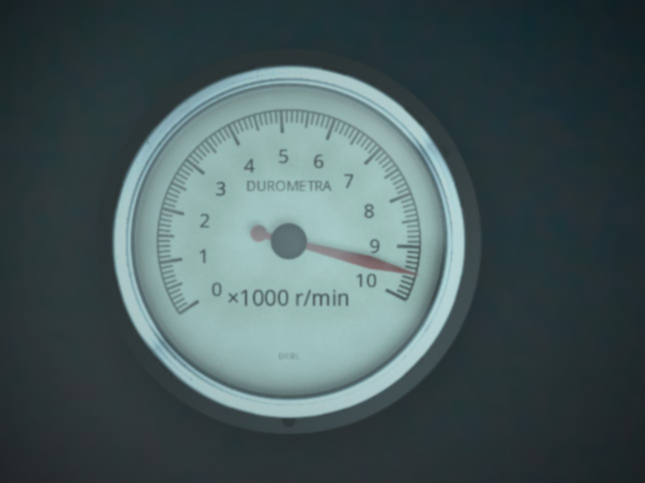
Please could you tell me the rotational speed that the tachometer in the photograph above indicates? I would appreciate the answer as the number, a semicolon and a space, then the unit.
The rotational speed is 9500; rpm
